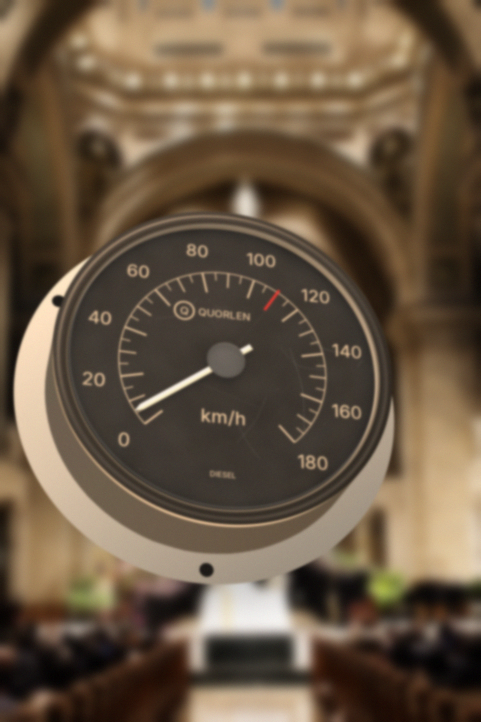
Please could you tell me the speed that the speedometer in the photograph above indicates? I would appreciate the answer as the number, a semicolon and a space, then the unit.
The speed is 5; km/h
